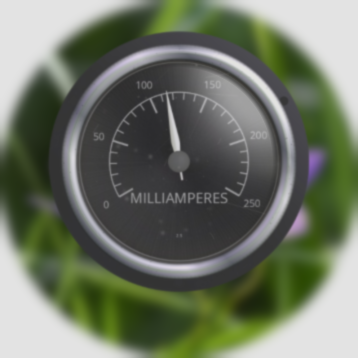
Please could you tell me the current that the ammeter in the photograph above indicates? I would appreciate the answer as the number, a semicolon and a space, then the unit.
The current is 115; mA
